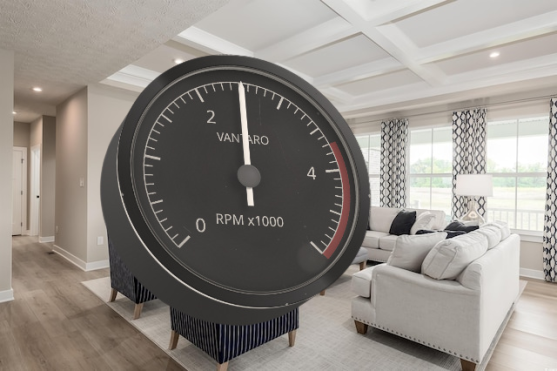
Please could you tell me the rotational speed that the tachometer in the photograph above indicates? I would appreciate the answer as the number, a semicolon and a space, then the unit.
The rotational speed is 2500; rpm
